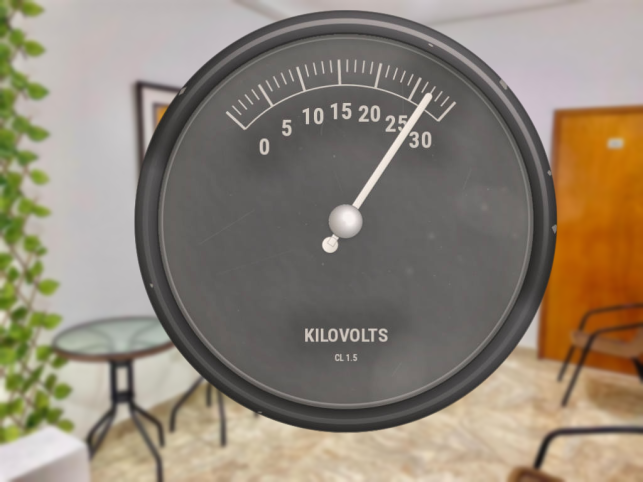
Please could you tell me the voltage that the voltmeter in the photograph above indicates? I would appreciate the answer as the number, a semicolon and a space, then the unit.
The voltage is 27; kV
